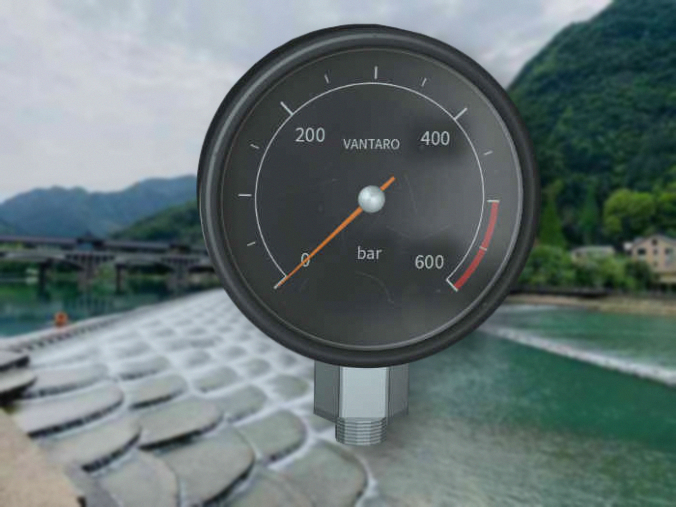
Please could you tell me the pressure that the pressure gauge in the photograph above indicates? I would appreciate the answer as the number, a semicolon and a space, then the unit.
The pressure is 0; bar
